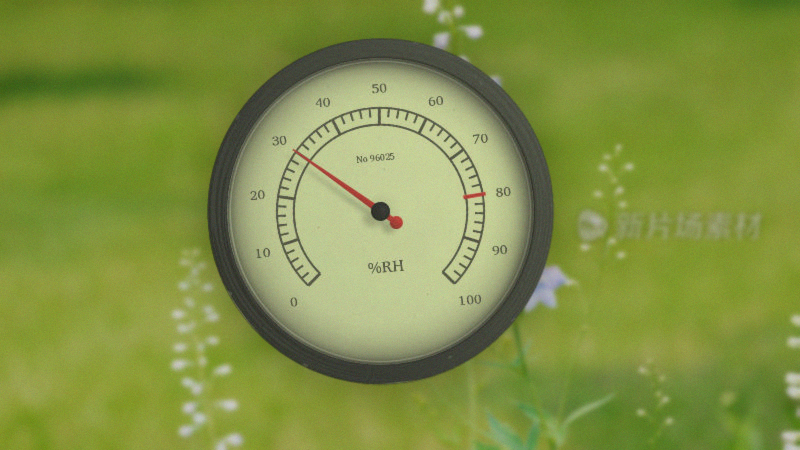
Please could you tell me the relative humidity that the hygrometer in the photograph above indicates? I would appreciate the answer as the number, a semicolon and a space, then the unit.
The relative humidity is 30; %
